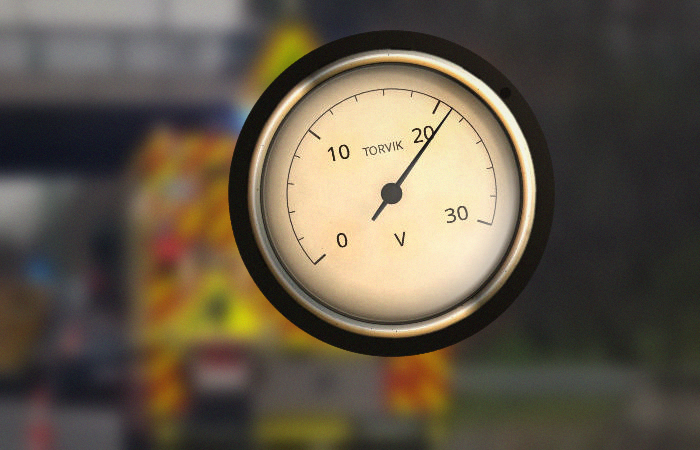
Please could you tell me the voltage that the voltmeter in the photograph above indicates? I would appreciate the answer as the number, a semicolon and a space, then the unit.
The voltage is 21; V
